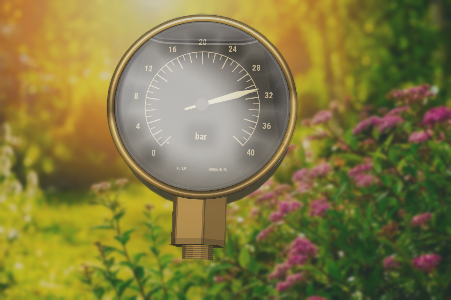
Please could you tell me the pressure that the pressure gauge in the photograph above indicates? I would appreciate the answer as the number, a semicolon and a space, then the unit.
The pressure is 31; bar
